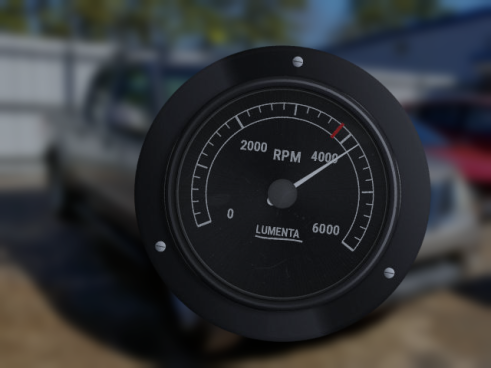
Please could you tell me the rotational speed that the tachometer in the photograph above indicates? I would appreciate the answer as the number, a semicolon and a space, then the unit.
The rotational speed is 4200; rpm
